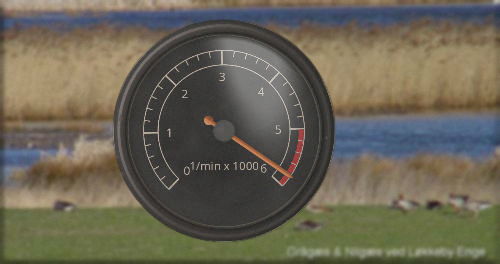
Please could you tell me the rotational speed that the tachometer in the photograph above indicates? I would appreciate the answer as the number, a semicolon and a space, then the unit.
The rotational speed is 5800; rpm
